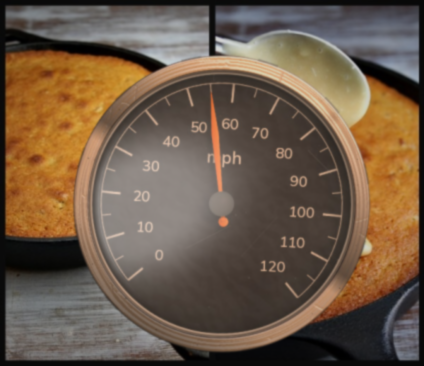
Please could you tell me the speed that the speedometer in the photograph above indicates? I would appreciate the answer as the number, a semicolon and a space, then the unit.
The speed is 55; mph
